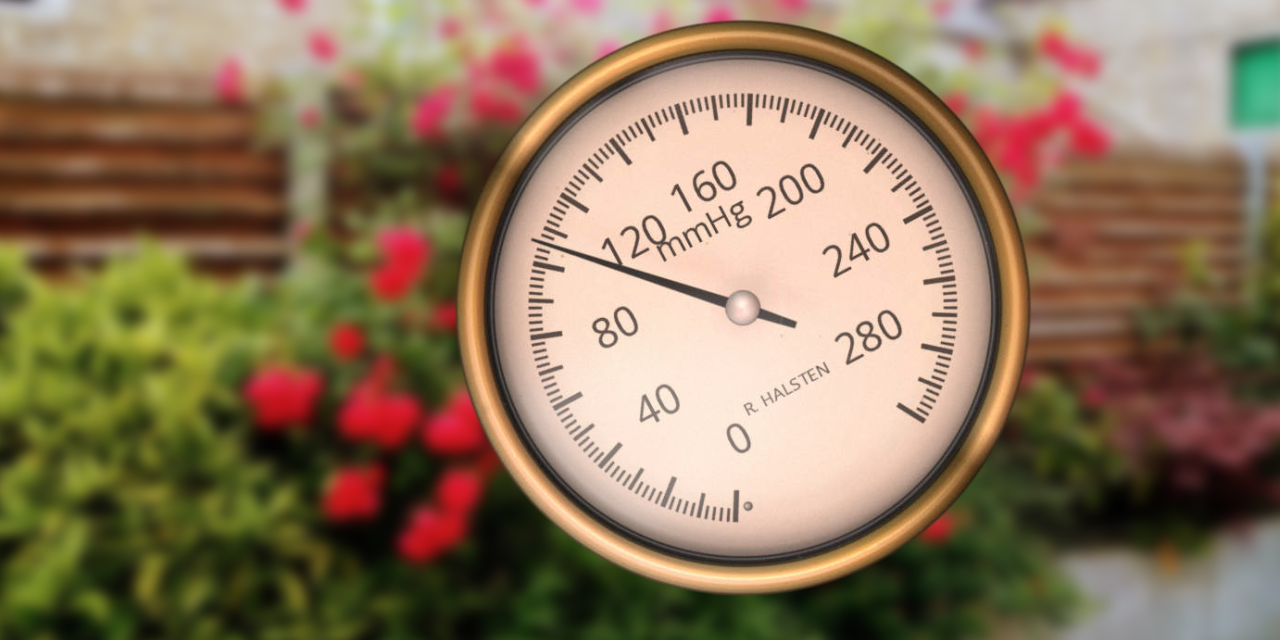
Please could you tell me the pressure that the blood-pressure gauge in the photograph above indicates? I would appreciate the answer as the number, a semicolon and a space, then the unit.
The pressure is 106; mmHg
